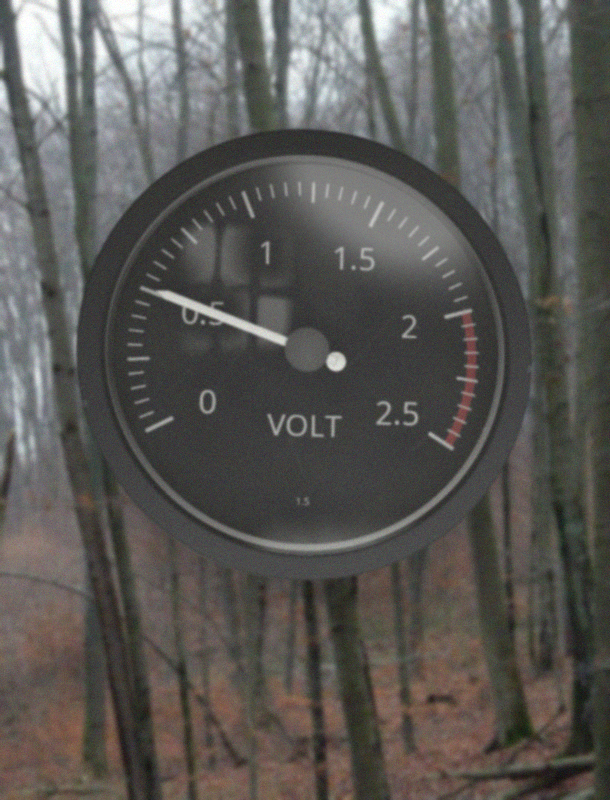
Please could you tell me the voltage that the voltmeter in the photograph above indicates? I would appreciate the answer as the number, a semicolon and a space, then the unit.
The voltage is 0.5; V
